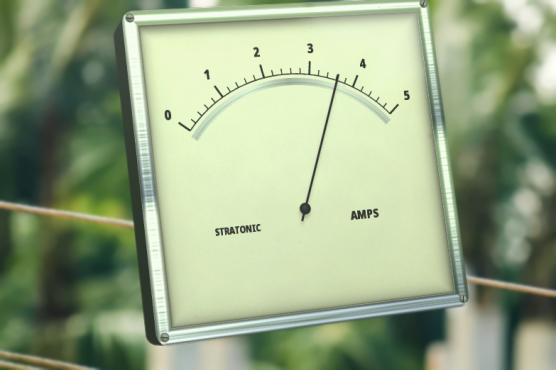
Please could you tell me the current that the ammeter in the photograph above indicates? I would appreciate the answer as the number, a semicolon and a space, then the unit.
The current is 3.6; A
